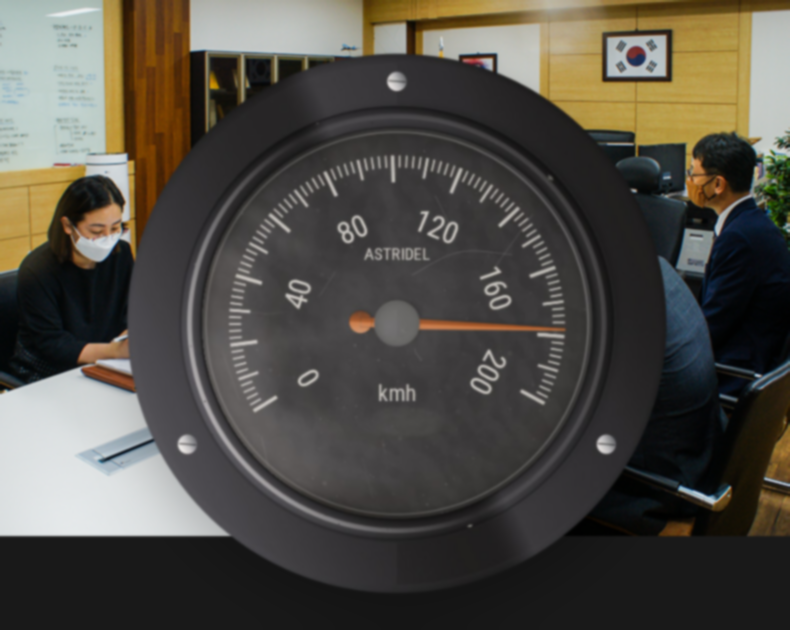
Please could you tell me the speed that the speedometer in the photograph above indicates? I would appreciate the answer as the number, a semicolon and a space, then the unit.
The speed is 178; km/h
